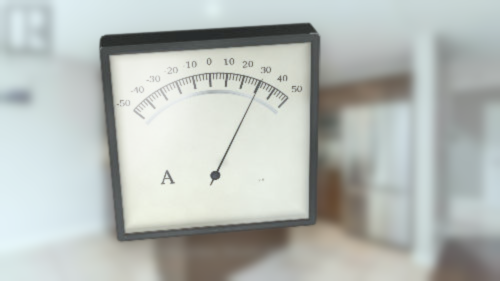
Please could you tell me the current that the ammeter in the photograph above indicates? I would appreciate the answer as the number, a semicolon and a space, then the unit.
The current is 30; A
